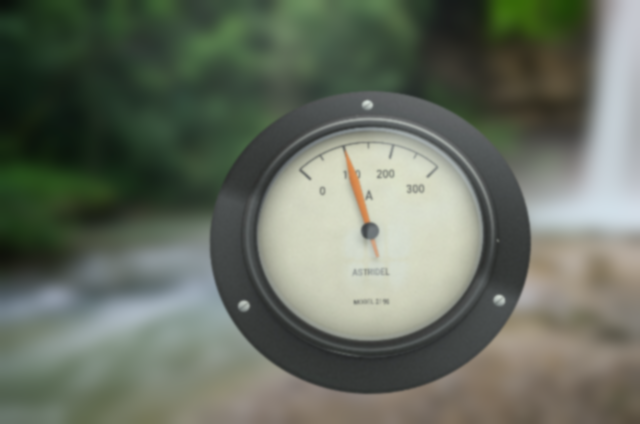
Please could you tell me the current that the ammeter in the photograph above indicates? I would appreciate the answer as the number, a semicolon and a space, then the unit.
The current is 100; A
